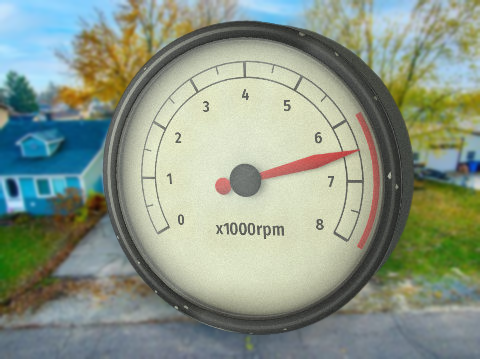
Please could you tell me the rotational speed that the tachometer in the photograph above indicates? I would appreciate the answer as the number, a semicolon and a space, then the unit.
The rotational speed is 6500; rpm
